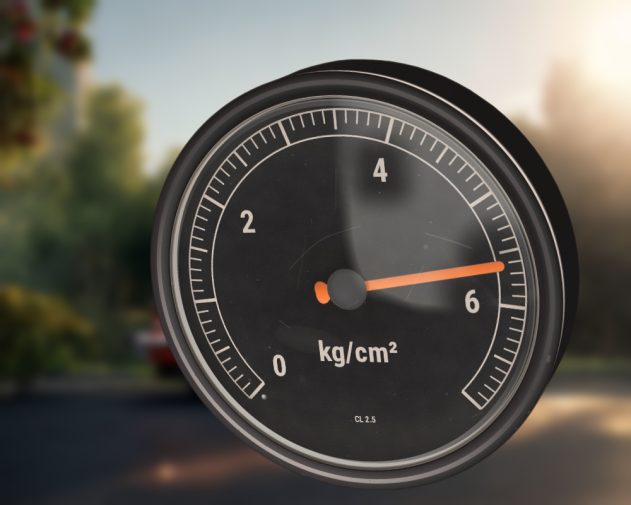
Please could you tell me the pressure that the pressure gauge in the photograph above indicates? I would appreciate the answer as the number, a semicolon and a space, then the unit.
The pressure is 5.6; kg/cm²
